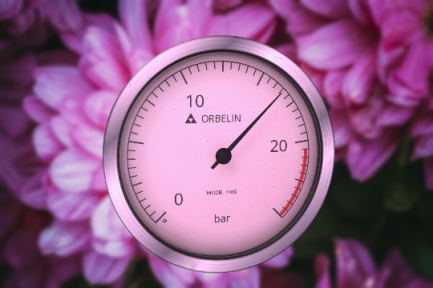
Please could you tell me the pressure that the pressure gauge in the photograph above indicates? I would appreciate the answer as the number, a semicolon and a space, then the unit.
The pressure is 16.5; bar
